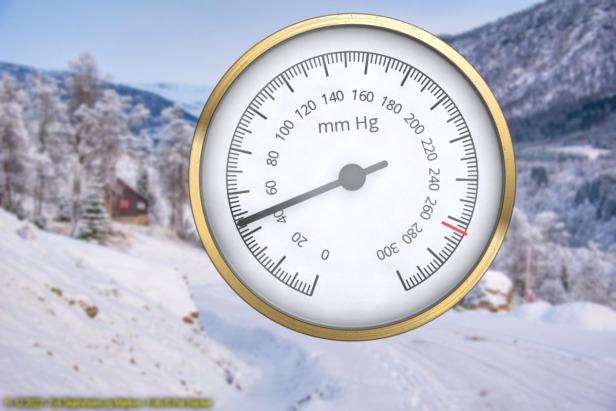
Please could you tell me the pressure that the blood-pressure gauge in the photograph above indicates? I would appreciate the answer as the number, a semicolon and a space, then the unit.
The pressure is 46; mmHg
